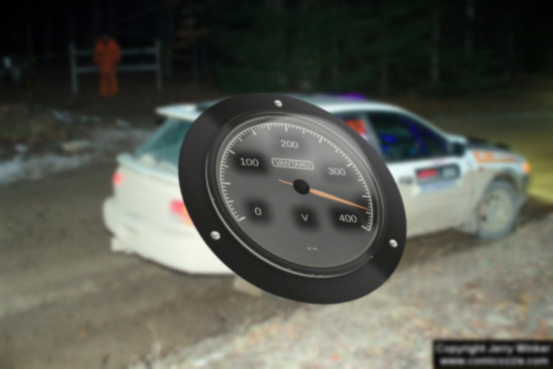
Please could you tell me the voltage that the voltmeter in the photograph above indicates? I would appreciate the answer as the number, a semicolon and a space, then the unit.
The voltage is 375; V
